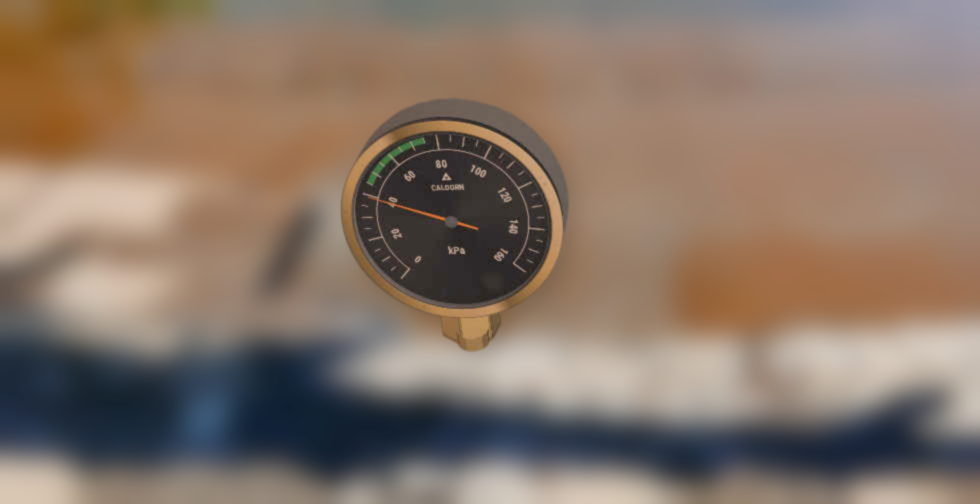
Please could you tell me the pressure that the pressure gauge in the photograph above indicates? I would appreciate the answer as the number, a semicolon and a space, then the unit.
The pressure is 40; kPa
